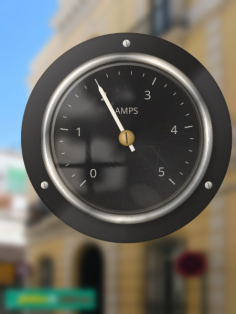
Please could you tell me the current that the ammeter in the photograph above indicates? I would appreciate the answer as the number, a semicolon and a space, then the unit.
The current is 2; A
